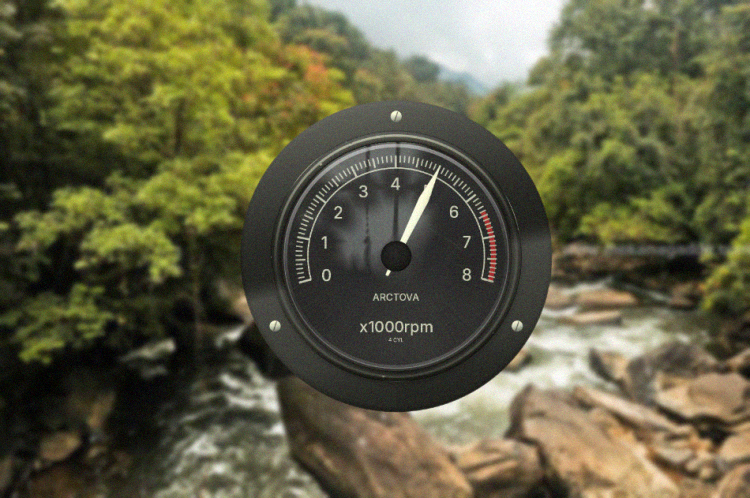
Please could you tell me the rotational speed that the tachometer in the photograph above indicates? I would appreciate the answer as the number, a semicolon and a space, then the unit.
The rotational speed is 5000; rpm
